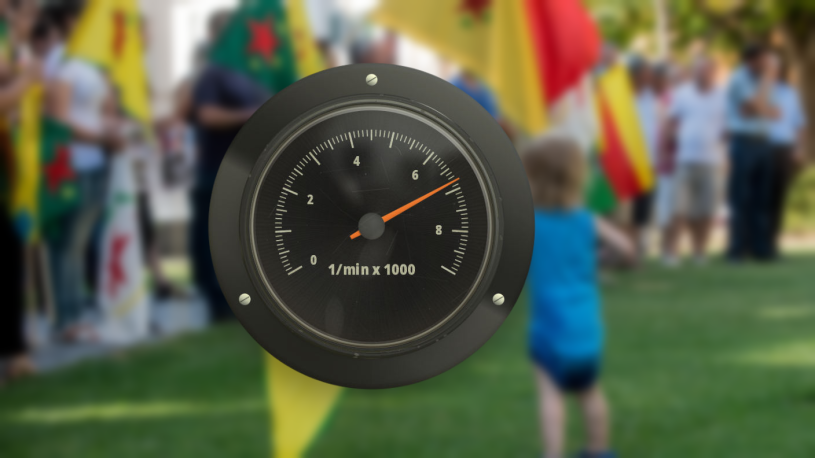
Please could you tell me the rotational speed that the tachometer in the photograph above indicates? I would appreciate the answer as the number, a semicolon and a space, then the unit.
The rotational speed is 6800; rpm
